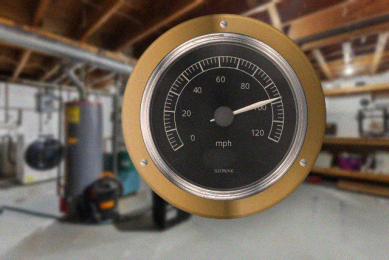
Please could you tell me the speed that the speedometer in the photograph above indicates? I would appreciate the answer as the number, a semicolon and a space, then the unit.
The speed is 98; mph
